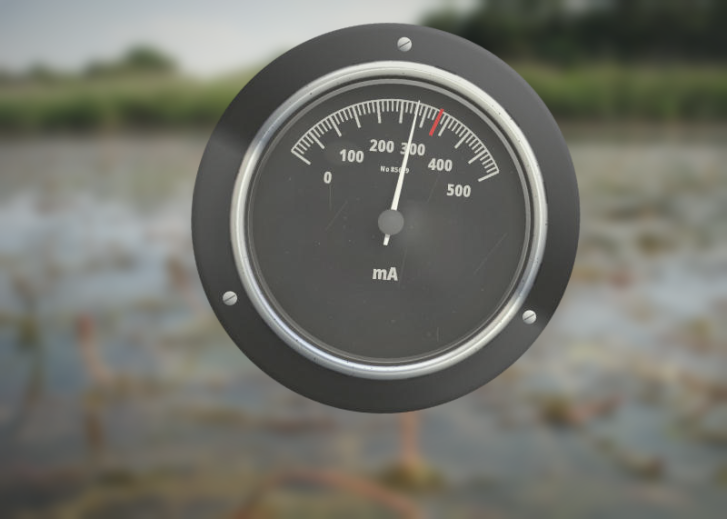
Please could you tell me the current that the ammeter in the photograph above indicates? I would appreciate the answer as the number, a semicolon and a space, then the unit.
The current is 280; mA
